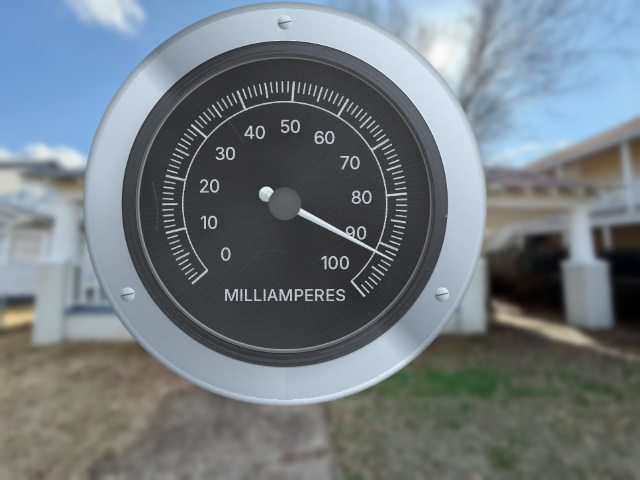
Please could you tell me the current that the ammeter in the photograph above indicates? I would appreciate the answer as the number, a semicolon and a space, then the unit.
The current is 92; mA
